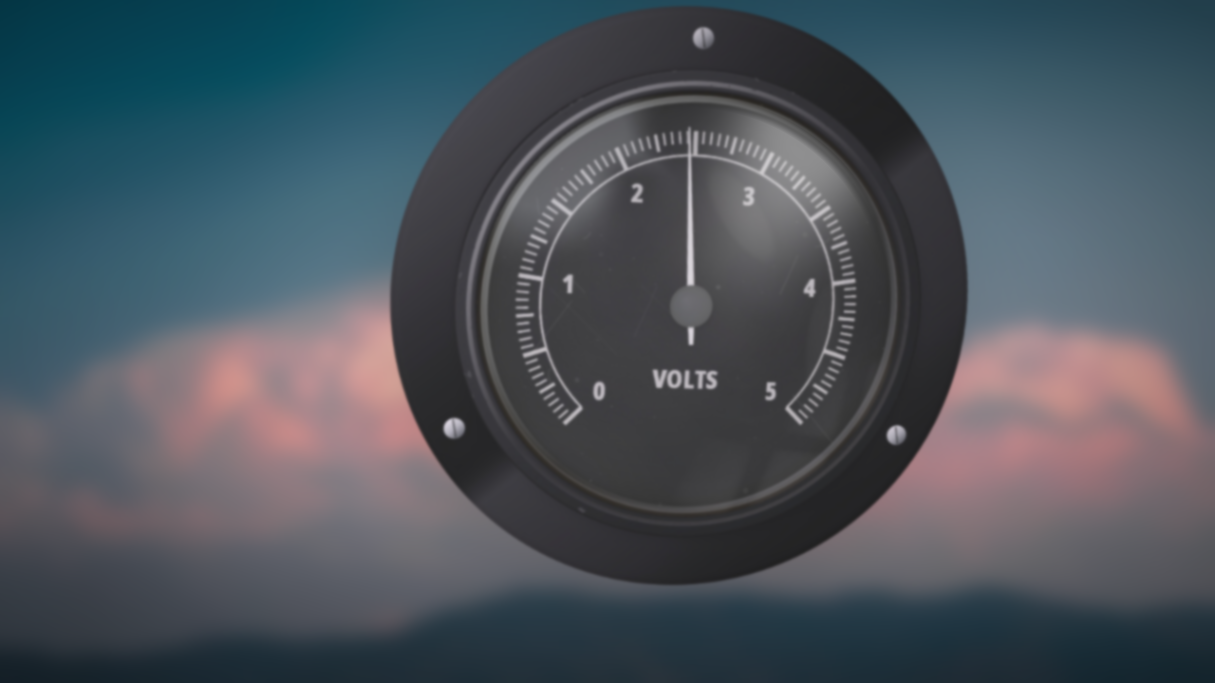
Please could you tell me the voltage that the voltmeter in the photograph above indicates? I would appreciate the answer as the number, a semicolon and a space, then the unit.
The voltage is 2.45; V
